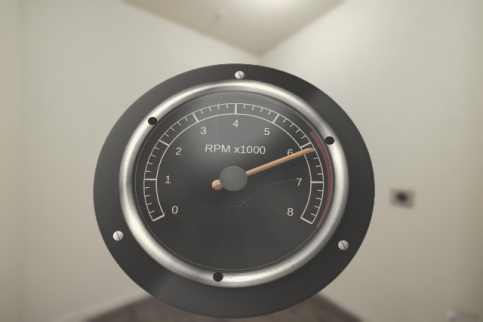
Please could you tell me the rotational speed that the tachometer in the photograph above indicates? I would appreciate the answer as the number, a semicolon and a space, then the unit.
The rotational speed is 6200; rpm
